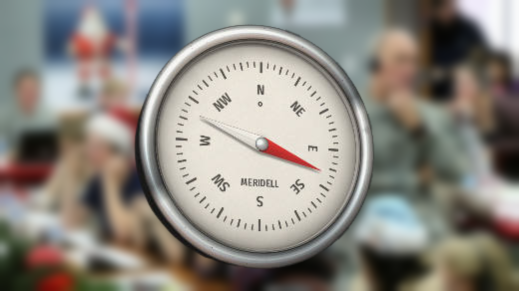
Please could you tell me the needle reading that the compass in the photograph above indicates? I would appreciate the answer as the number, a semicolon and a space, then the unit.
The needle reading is 110; °
